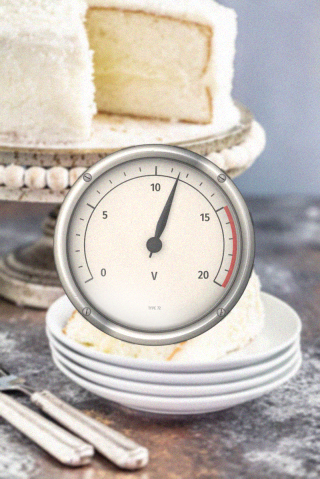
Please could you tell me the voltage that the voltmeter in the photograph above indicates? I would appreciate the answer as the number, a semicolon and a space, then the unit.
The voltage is 11.5; V
